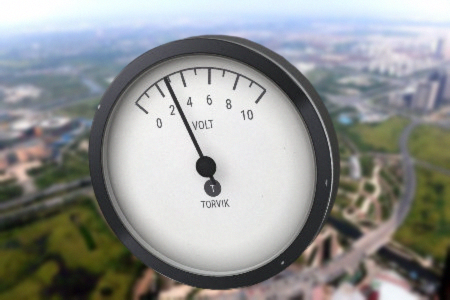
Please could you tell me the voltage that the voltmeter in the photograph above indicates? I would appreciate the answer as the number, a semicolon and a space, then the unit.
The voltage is 3; V
